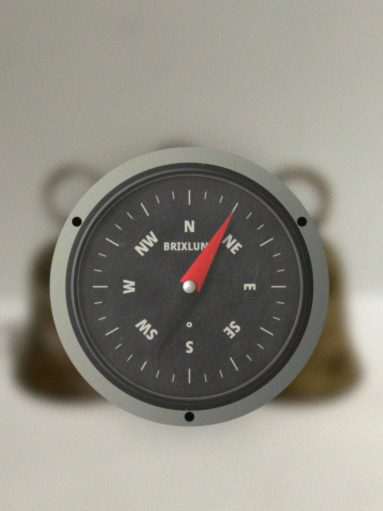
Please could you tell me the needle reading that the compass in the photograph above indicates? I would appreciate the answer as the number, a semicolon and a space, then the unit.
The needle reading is 30; °
